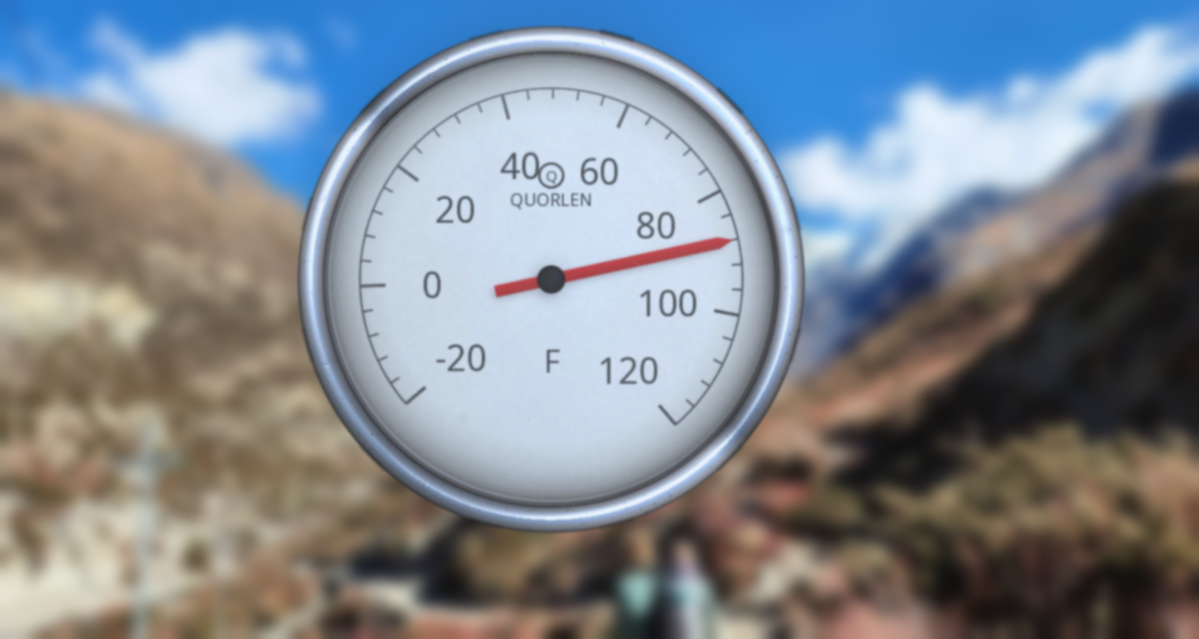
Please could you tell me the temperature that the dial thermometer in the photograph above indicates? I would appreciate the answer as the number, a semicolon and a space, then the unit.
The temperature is 88; °F
